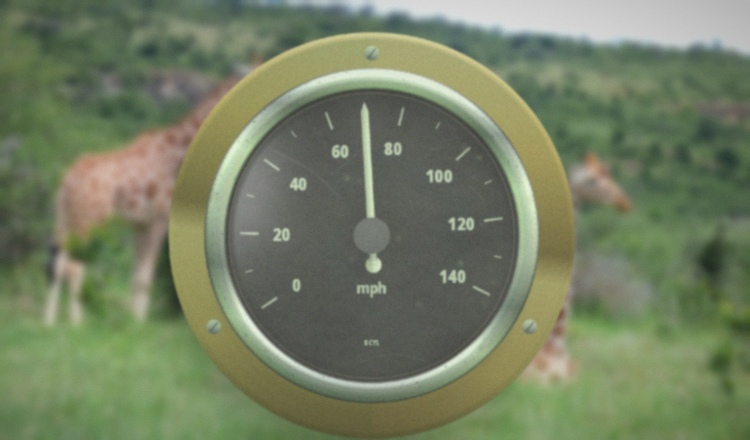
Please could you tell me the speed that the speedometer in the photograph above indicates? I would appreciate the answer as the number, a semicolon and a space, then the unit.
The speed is 70; mph
